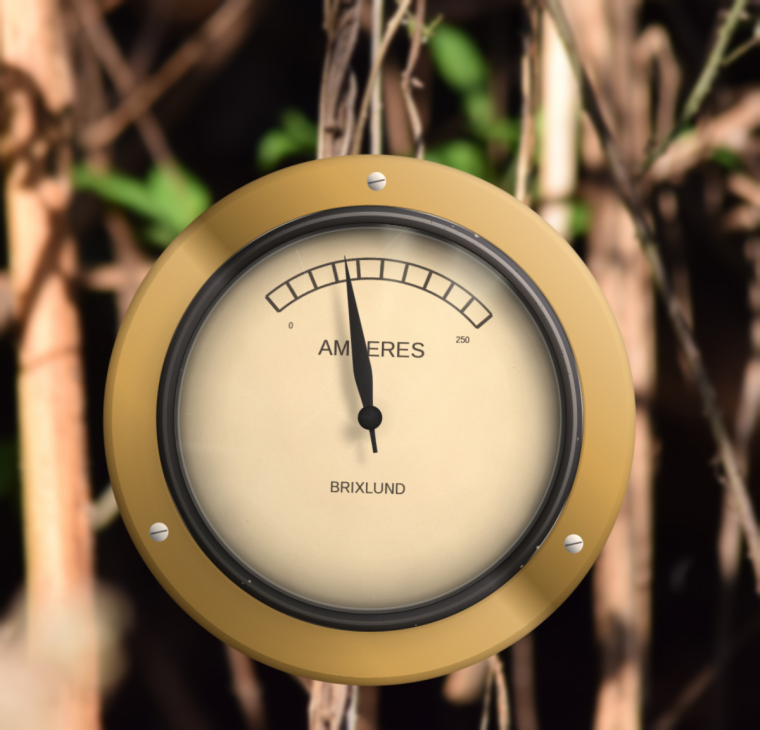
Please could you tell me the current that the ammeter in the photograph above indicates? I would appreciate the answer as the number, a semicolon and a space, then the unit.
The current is 87.5; A
